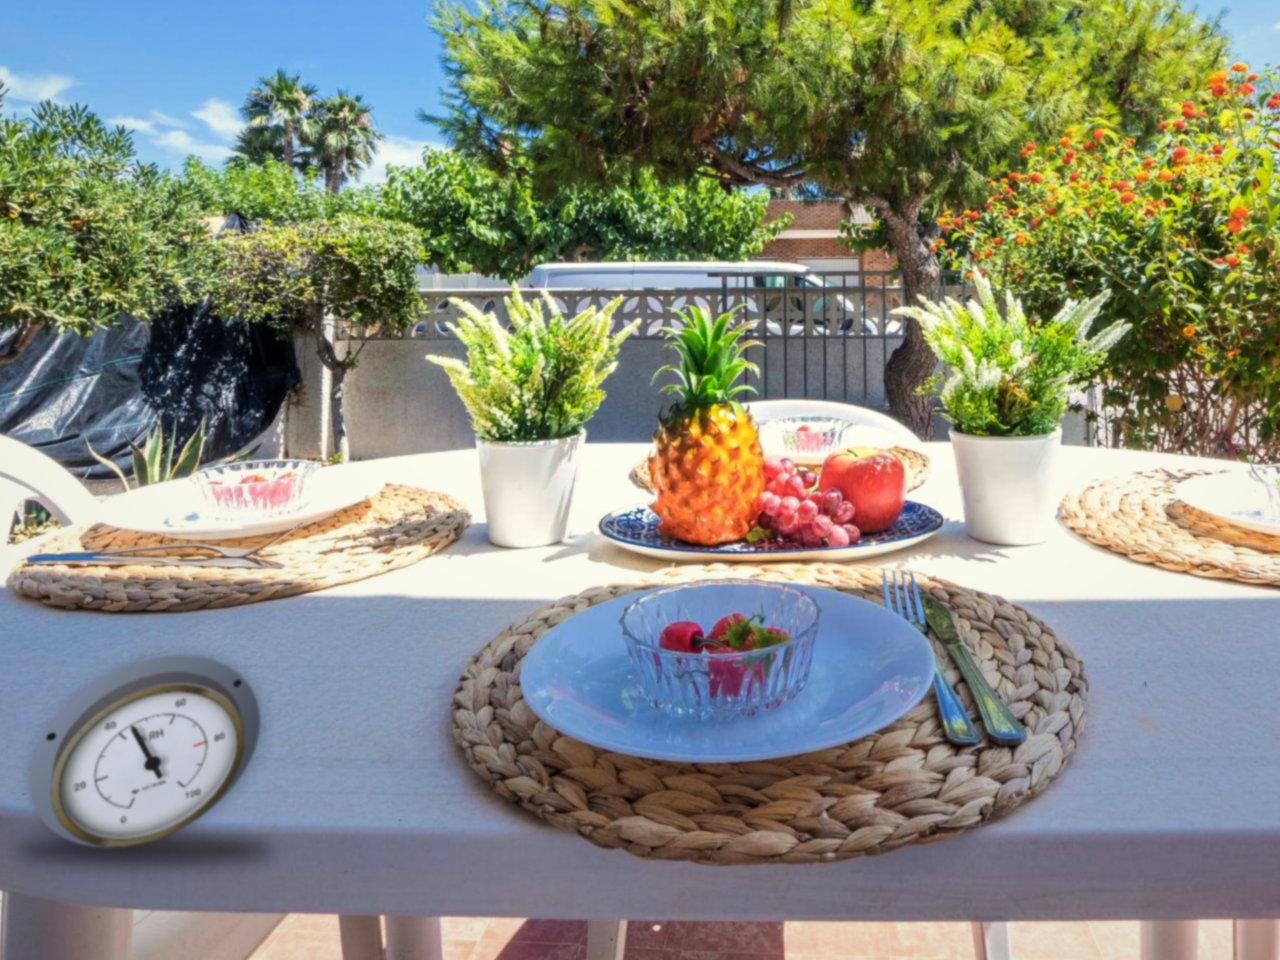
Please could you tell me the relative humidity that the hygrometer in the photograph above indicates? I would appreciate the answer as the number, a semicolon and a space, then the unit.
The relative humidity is 45; %
